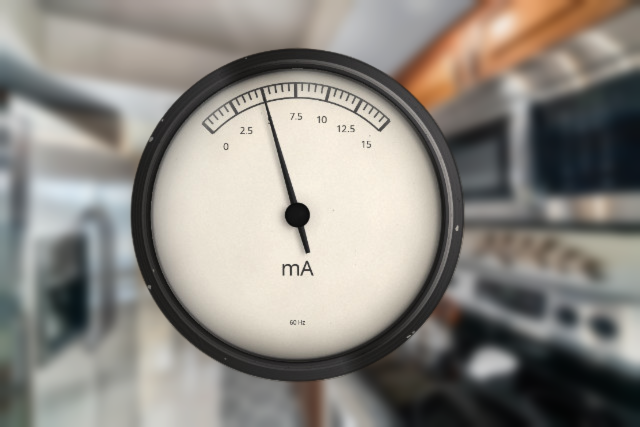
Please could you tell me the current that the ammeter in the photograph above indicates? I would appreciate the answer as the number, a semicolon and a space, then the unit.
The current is 5; mA
